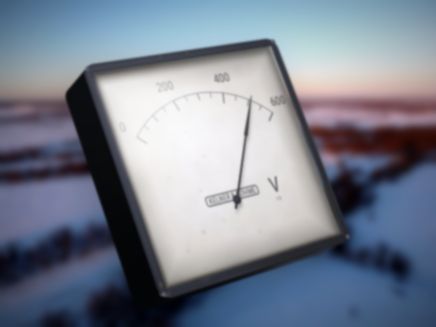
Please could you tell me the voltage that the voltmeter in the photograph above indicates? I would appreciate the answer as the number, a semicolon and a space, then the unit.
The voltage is 500; V
